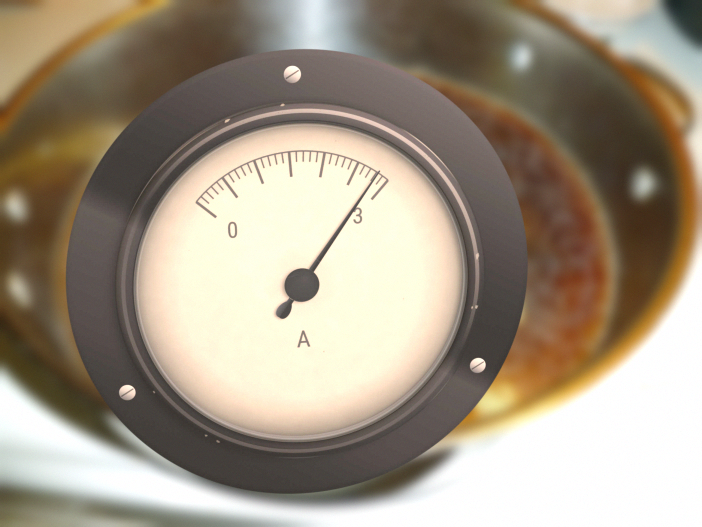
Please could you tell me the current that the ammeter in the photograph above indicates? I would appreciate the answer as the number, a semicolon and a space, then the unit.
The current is 2.8; A
